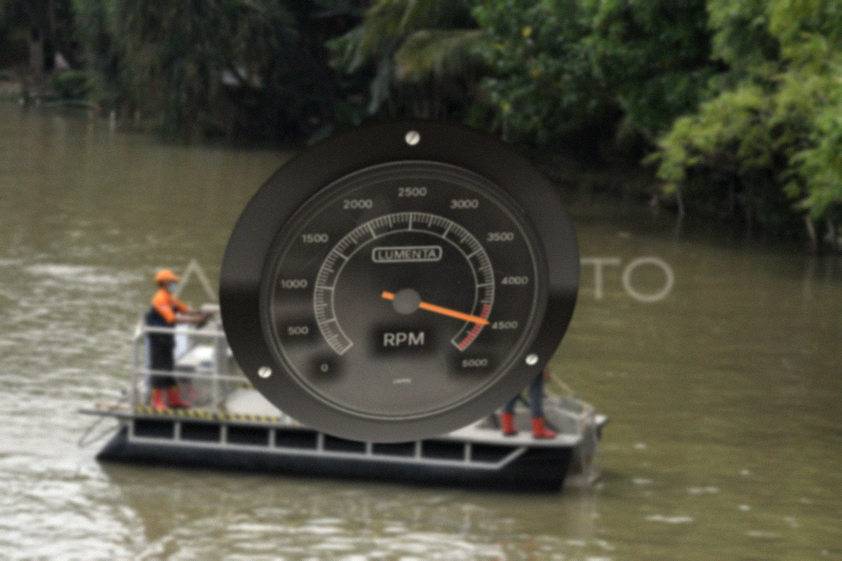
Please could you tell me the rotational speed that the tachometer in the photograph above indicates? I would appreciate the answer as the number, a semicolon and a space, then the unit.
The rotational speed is 4500; rpm
